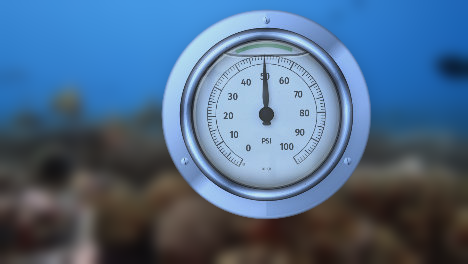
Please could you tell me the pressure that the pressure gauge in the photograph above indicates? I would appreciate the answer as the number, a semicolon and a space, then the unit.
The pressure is 50; psi
